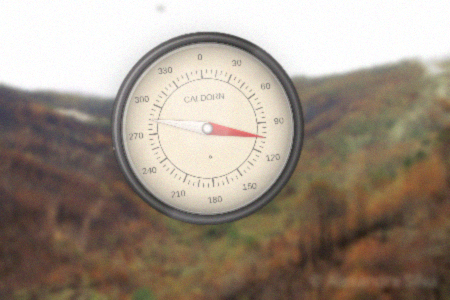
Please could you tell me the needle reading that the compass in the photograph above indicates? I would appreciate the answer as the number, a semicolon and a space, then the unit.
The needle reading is 105; °
